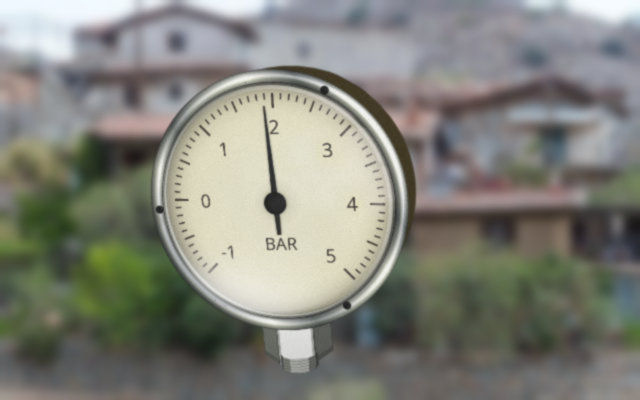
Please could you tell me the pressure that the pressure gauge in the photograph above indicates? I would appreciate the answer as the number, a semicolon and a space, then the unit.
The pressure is 1.9; bar
